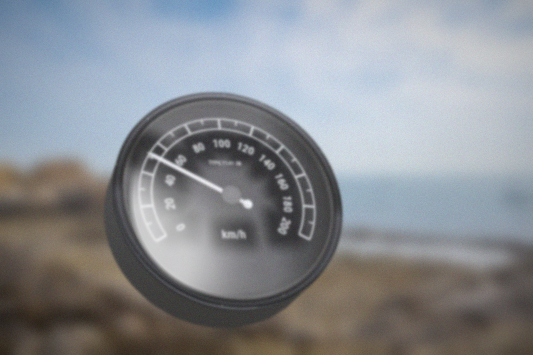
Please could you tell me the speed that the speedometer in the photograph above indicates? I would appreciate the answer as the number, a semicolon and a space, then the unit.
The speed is 50; km/h
